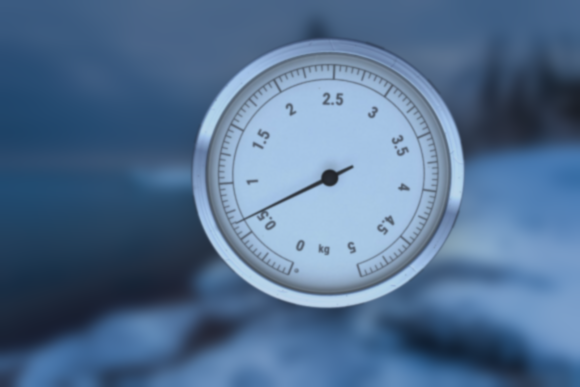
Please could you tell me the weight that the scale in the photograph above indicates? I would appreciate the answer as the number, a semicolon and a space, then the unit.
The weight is 0.65; kg
